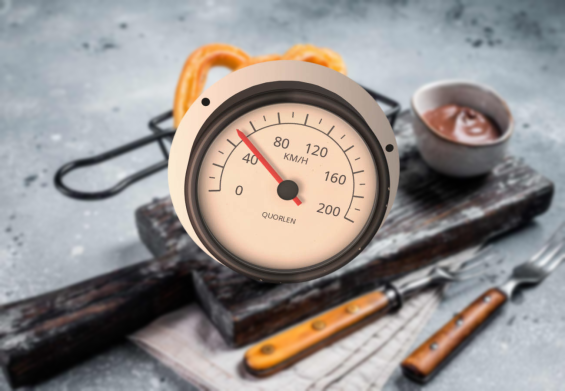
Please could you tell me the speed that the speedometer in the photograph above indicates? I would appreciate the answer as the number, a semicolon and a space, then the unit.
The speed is 50; km/h
